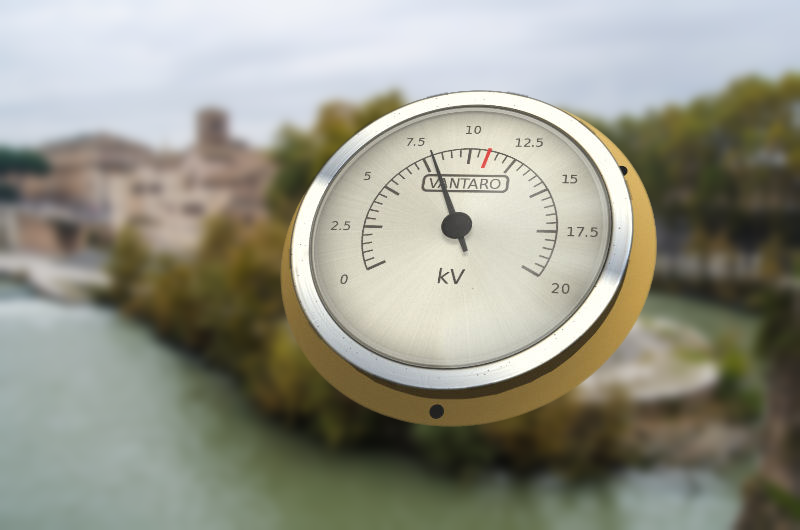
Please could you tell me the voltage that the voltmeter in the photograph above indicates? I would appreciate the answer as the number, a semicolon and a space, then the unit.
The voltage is 8; kV
